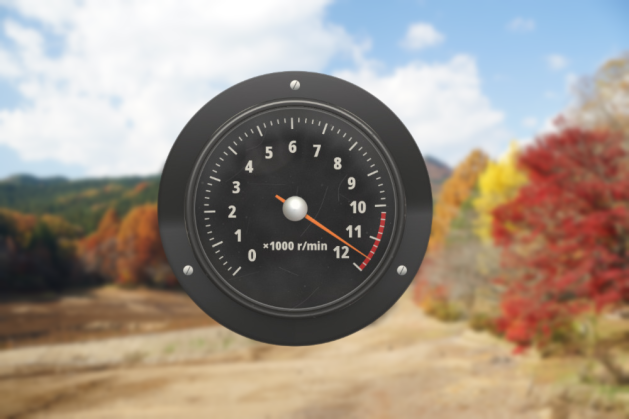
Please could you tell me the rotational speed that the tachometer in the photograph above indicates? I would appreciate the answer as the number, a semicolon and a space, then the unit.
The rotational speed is 11600; rpm
